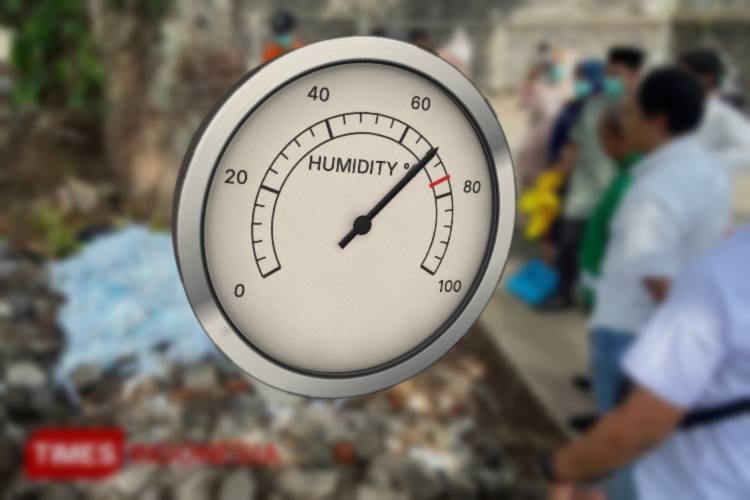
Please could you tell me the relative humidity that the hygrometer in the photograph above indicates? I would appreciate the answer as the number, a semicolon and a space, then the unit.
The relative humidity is 68; %
